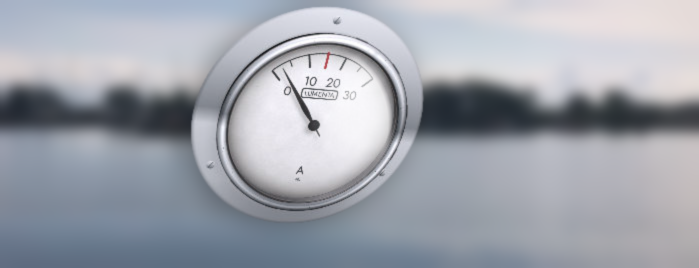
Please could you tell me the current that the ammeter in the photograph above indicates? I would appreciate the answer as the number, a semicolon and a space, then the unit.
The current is 2.5; A
